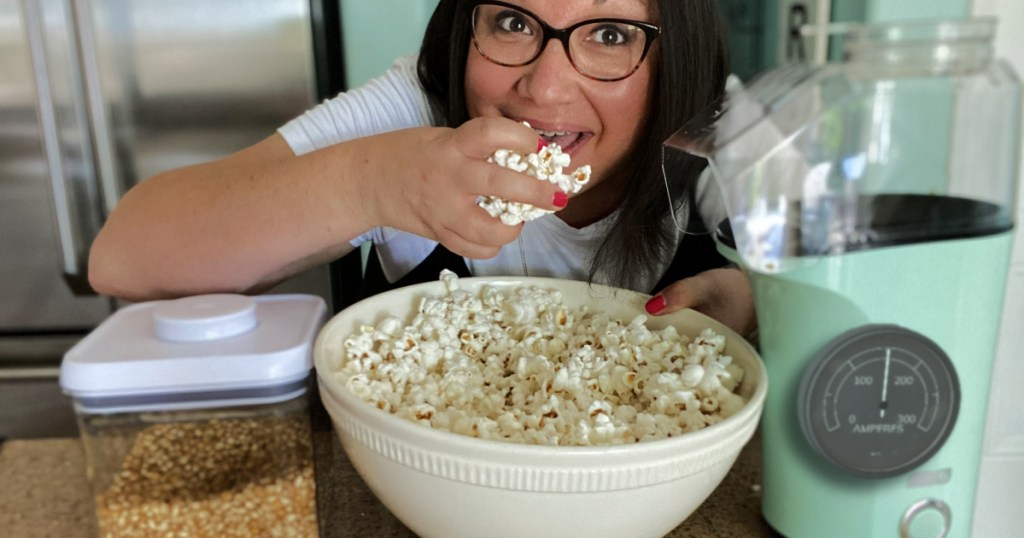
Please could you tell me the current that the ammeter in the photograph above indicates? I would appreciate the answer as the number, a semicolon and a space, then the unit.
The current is 150; A
